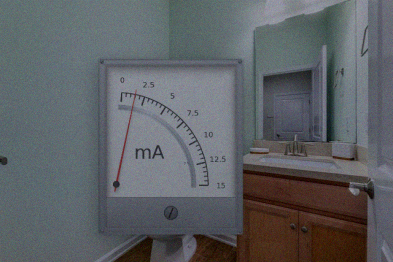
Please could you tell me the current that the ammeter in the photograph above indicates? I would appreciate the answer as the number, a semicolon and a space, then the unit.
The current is 1.5; mA
